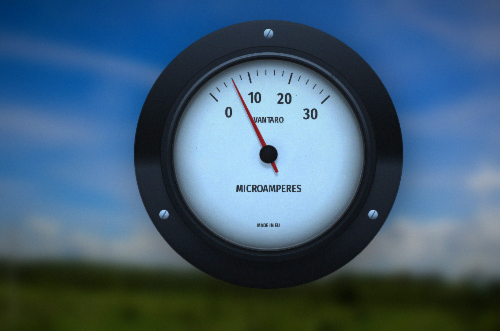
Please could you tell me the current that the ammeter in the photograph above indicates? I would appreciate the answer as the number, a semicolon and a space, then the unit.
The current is 6; µA
